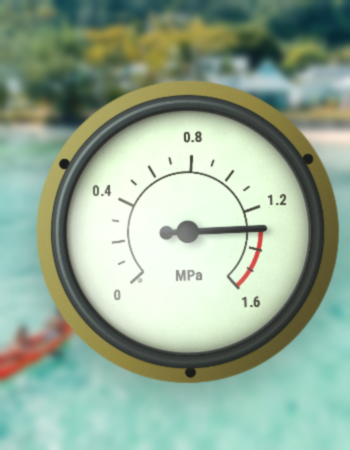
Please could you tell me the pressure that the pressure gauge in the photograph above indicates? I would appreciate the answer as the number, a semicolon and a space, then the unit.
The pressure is 1.3; MPa
